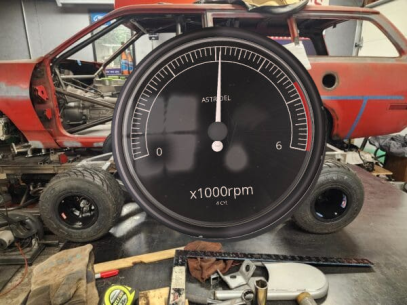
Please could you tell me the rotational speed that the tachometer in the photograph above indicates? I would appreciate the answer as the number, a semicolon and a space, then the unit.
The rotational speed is 3100; rpm
